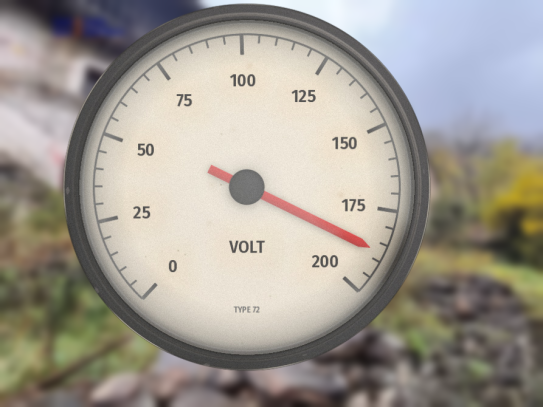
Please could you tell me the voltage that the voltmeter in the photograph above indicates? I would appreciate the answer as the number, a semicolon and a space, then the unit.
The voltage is 187.5; V
